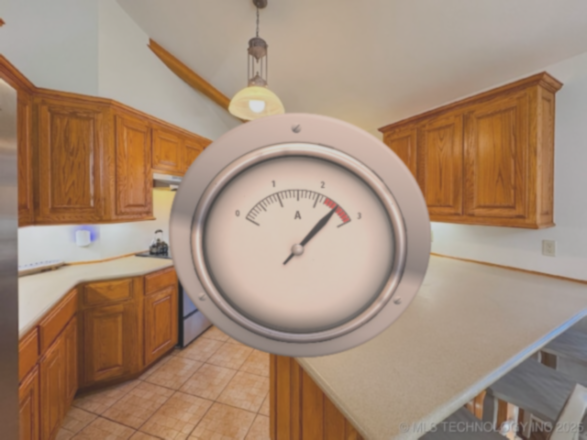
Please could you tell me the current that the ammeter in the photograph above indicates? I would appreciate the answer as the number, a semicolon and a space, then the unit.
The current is 2.5; A
